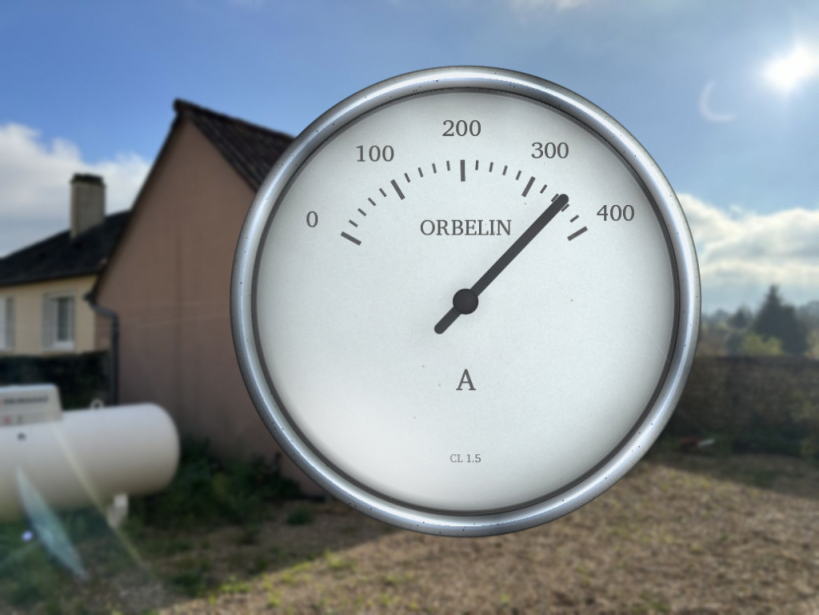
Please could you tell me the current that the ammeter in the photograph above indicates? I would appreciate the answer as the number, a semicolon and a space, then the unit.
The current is 350; A
